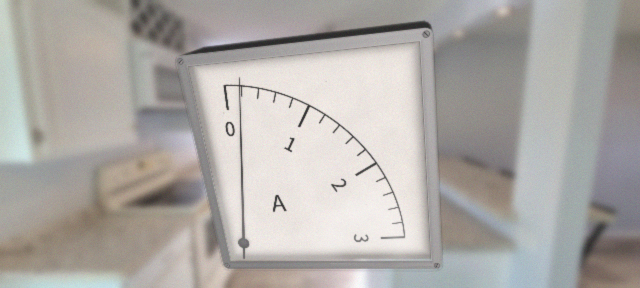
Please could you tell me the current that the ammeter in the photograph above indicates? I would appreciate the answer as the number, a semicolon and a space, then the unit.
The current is 0.2; A
